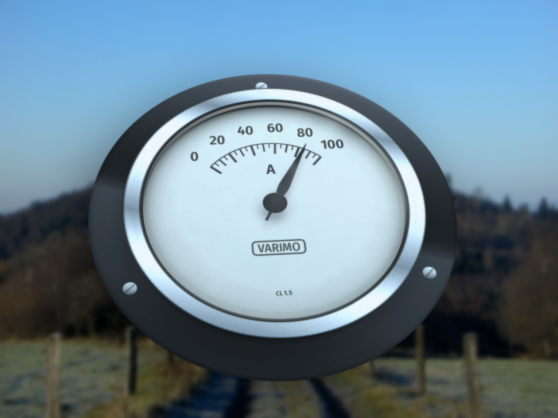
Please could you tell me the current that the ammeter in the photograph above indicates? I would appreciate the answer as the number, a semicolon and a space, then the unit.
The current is 85; A
